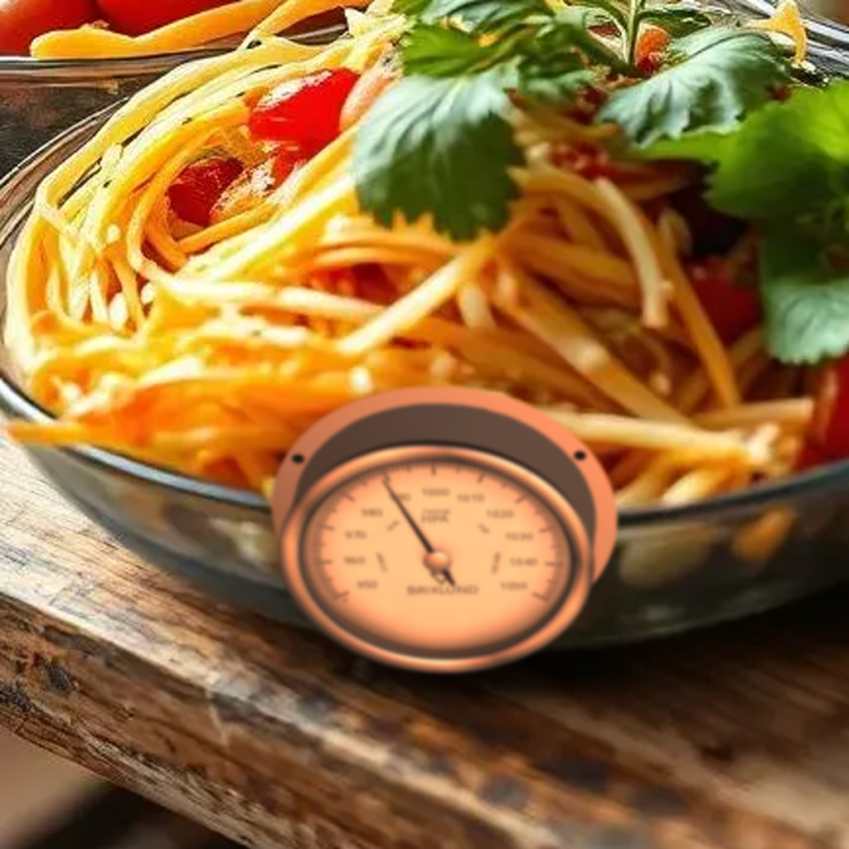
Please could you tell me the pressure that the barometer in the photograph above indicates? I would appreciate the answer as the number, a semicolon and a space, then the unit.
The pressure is 990; hPa
